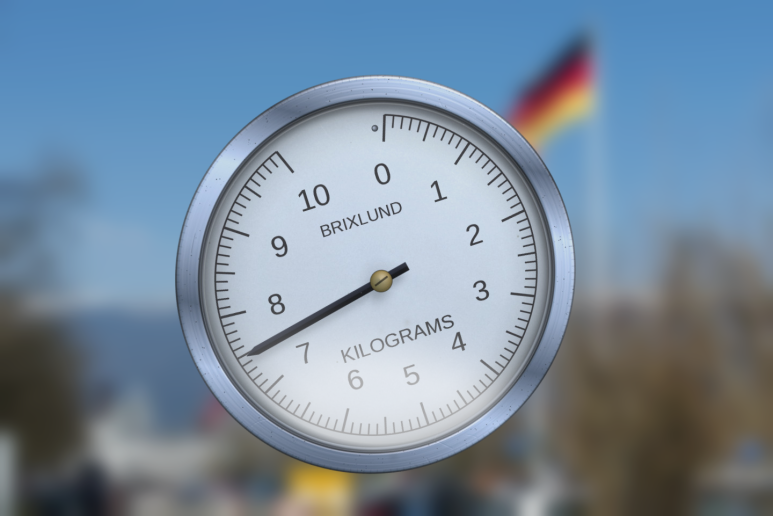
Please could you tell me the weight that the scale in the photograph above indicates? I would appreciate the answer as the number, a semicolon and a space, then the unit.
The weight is 7.5; kg
